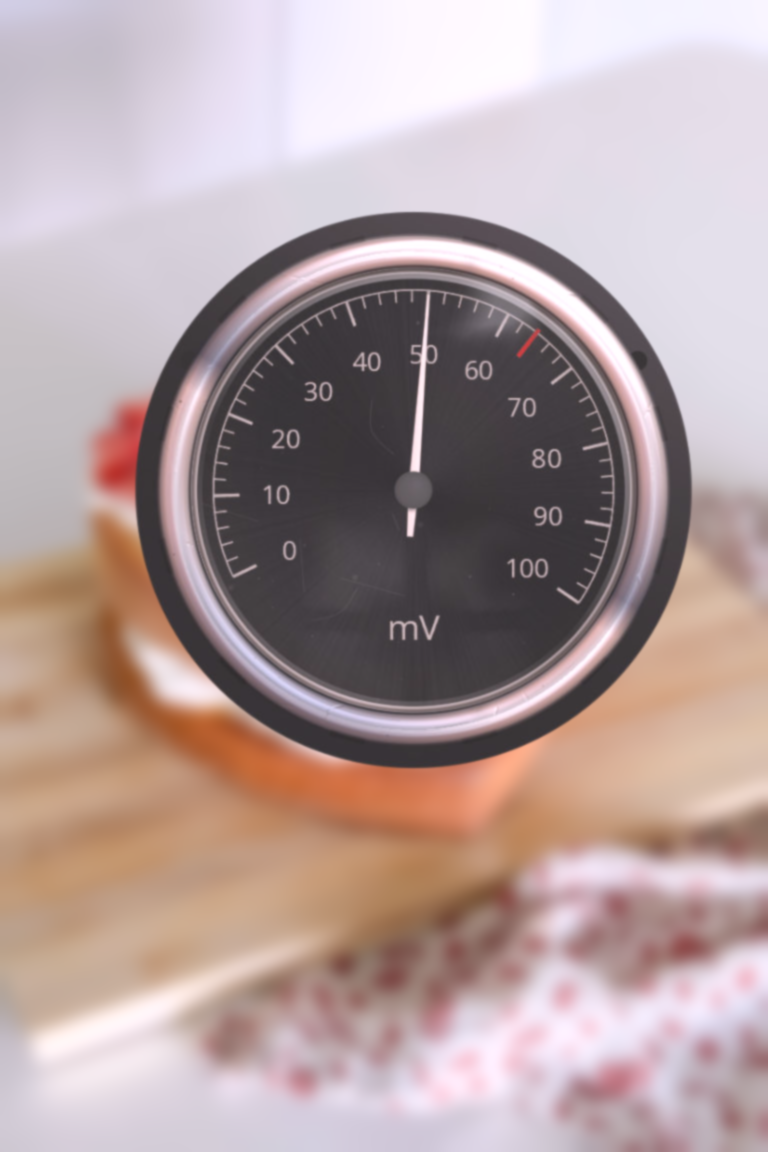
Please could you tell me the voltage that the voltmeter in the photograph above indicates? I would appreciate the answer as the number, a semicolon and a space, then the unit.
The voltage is 50; mV
